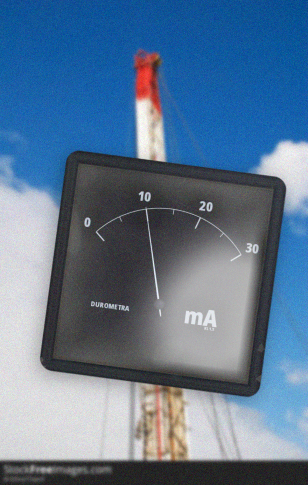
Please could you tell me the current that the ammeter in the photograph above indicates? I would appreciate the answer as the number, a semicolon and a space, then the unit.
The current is 10; mA
